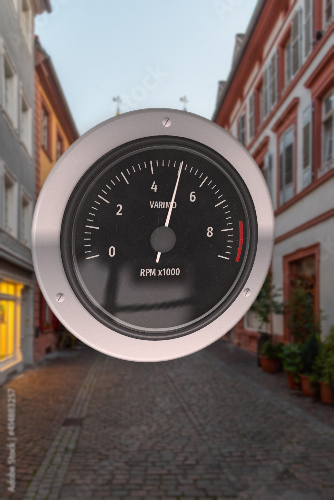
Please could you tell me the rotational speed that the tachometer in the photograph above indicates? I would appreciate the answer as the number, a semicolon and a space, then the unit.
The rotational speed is 5000; rpm
